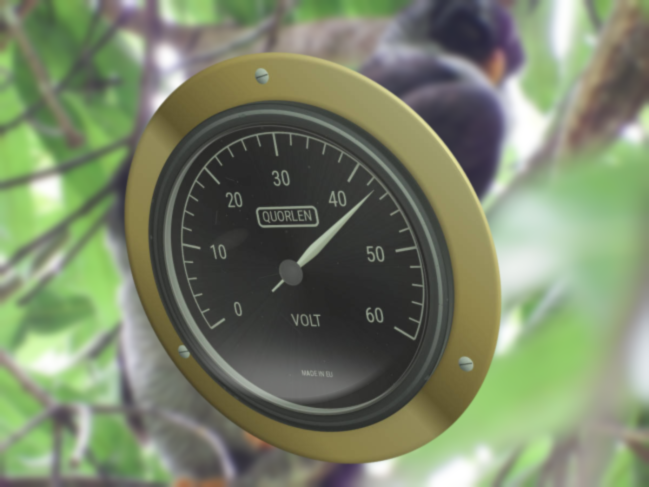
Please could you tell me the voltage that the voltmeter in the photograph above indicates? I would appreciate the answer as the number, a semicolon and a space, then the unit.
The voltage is 43; V
